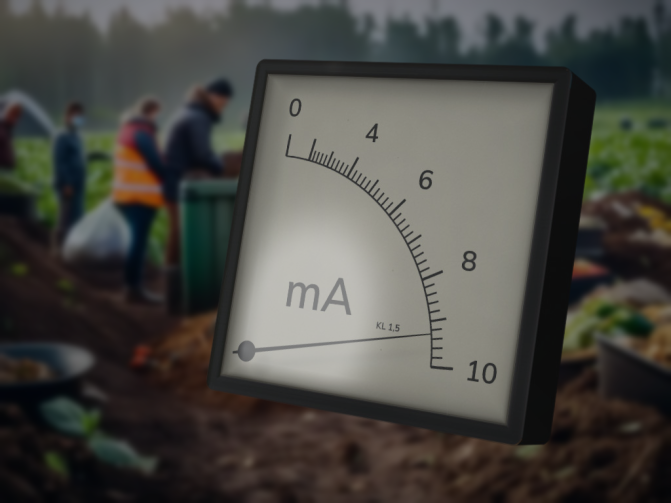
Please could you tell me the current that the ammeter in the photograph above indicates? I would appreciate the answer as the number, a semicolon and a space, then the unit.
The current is 9.3; mA
